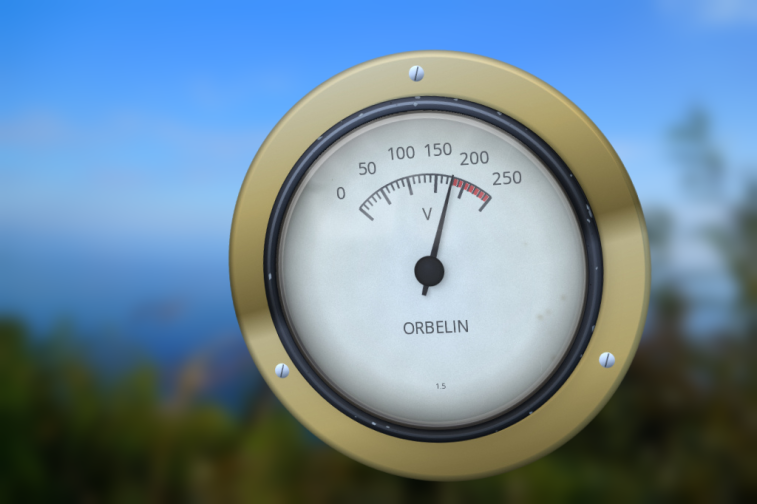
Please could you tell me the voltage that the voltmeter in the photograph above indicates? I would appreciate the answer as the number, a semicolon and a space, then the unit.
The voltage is 180; V
